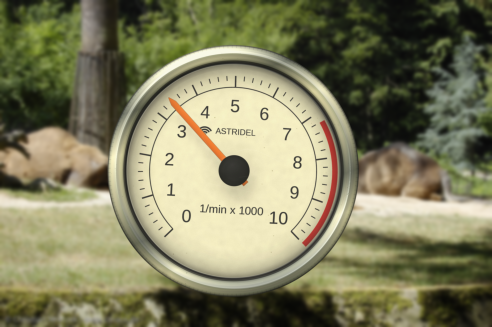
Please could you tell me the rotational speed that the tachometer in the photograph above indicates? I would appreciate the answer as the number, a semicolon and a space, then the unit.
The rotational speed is 3400; rpm
